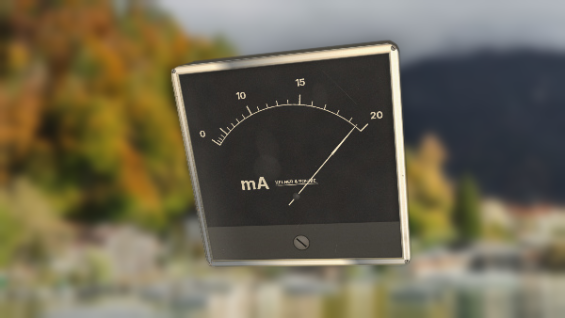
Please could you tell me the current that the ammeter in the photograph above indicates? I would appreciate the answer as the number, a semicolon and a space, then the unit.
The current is 19.5; mA
